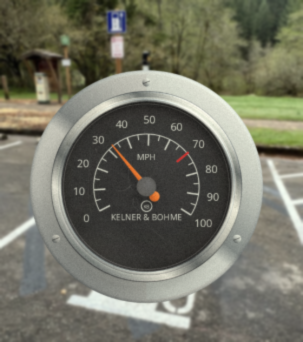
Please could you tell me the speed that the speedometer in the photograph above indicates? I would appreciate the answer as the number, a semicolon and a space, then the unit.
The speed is 32.5; mph
